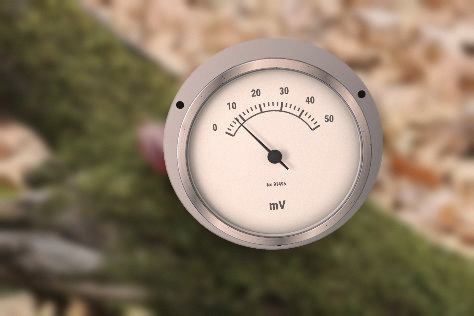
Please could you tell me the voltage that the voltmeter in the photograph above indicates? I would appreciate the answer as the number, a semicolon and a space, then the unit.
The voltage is 8; mV
